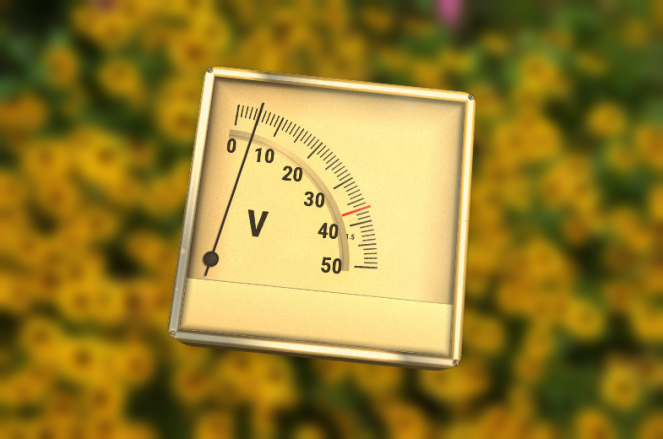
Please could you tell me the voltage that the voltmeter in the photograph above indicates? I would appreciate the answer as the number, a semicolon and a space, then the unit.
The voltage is 5; V
